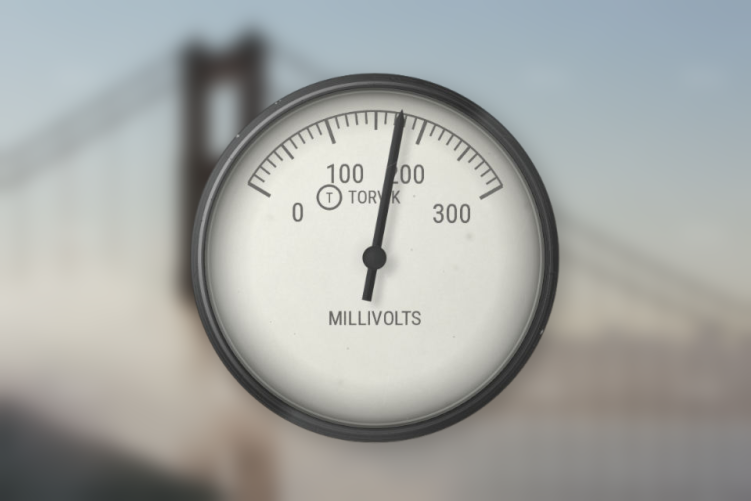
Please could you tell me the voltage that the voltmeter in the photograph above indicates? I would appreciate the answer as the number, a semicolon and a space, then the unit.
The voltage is 175; mV
